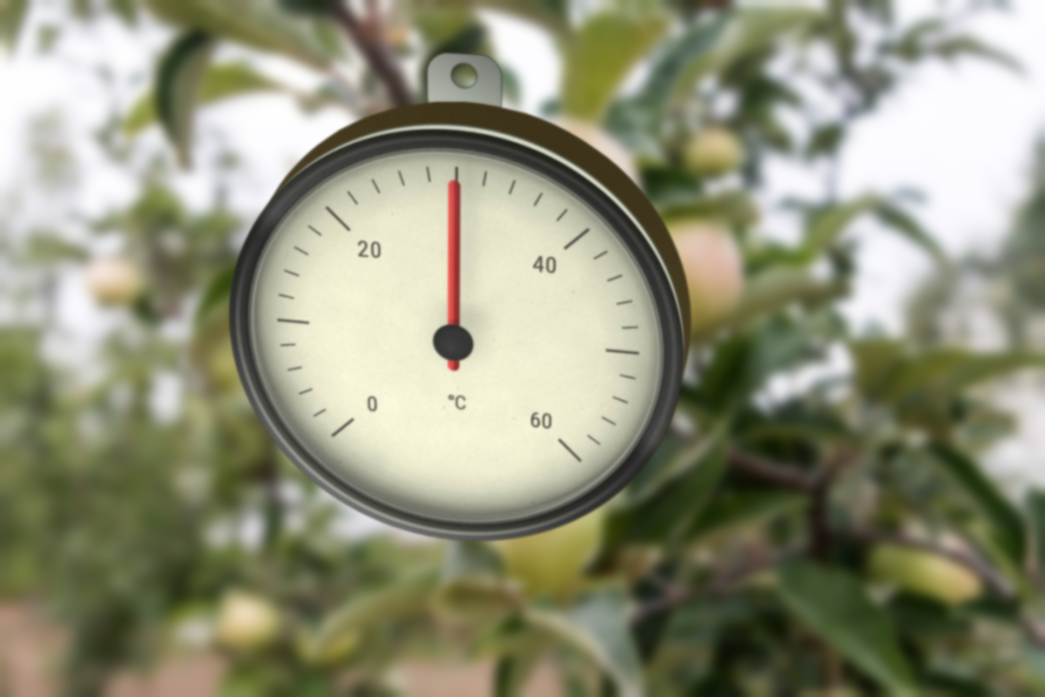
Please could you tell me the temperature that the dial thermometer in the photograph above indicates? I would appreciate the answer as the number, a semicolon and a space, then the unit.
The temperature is 30; °C
